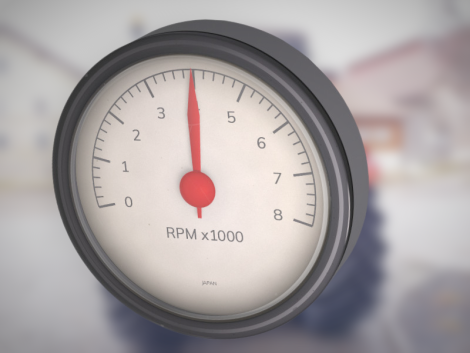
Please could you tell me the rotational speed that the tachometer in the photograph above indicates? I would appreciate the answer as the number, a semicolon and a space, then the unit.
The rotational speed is 4000; rpm
